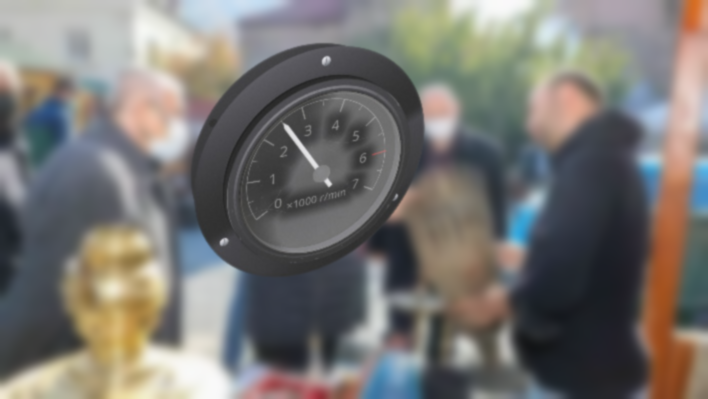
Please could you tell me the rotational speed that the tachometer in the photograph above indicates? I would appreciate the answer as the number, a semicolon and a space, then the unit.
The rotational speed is 2500; rpm
